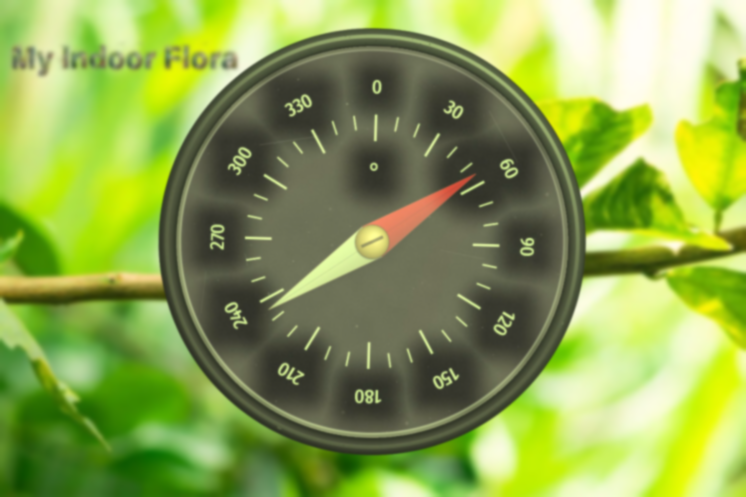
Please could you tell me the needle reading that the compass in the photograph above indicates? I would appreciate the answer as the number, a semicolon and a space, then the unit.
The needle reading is 55; °
